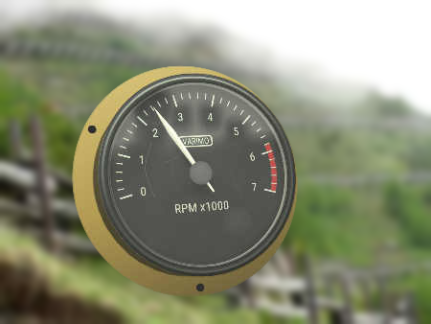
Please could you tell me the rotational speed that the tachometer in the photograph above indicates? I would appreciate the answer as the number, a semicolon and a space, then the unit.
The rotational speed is 2400; rpm
